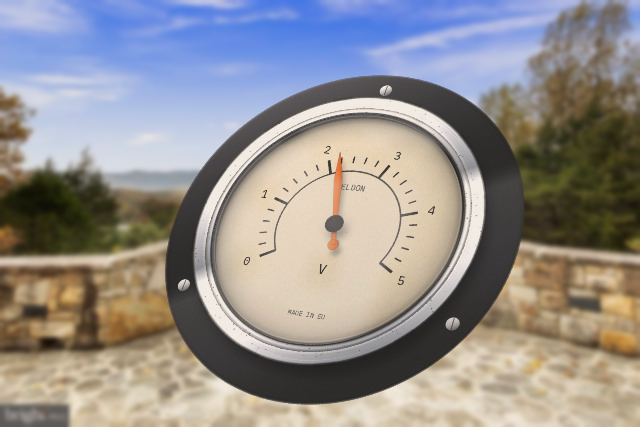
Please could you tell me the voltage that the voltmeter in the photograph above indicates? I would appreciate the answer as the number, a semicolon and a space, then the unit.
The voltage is 2.2; V
